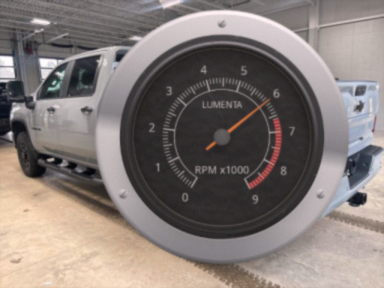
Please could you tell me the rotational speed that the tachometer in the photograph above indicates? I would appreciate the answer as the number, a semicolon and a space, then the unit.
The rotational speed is 6000; rpm
